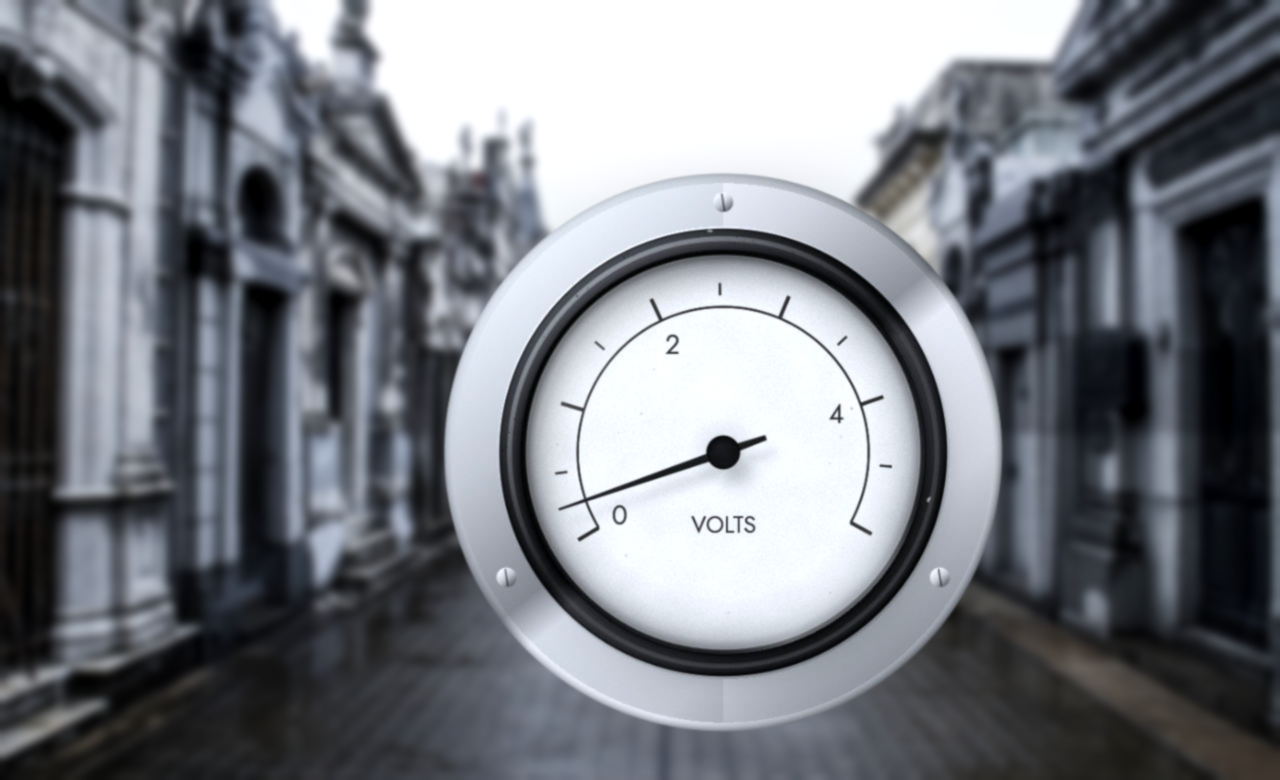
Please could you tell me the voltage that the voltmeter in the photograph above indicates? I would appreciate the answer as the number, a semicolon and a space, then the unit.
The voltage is 0.25; V
